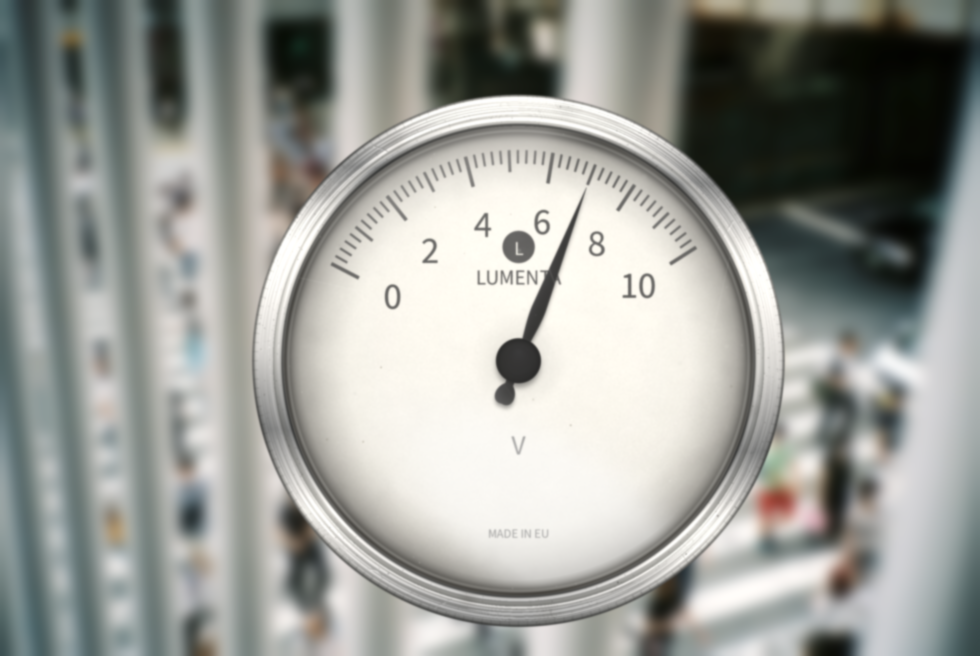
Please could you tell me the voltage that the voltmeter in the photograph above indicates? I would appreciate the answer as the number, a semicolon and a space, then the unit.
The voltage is 7; V
